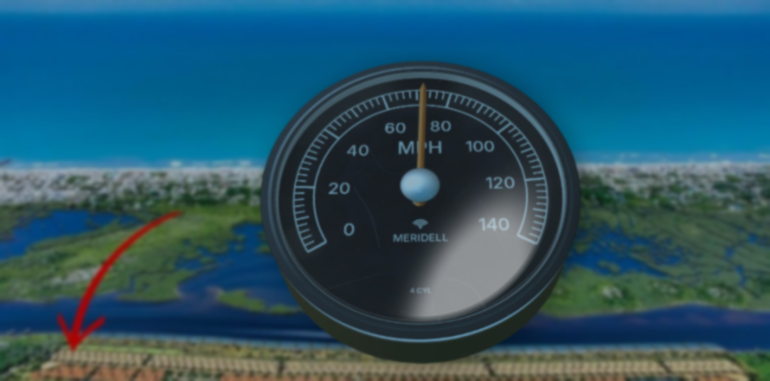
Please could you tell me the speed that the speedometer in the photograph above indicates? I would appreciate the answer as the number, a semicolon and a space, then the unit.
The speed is 72; mph
